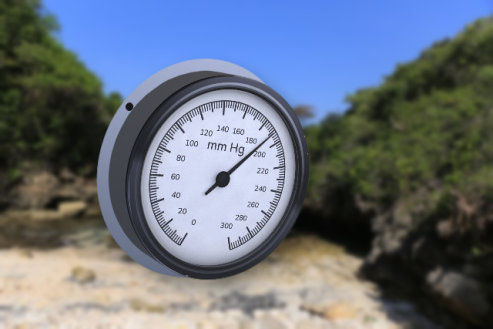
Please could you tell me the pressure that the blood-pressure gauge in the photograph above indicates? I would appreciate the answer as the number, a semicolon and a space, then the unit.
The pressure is 190; mmHg
